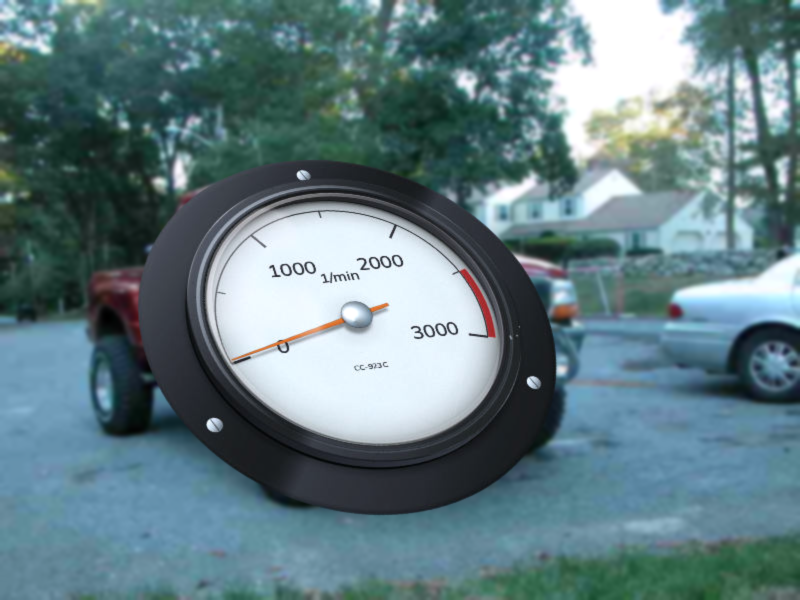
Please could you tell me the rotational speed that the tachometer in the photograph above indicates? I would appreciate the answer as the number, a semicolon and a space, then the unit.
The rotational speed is 0; rpm
